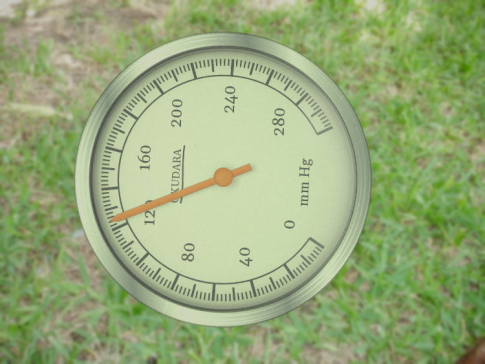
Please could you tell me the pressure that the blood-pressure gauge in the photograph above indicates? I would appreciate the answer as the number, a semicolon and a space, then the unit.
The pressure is 124; mmHg
